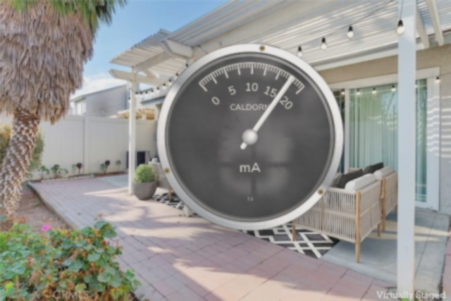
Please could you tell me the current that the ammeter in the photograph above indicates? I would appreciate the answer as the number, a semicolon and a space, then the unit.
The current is 17.5; mA
